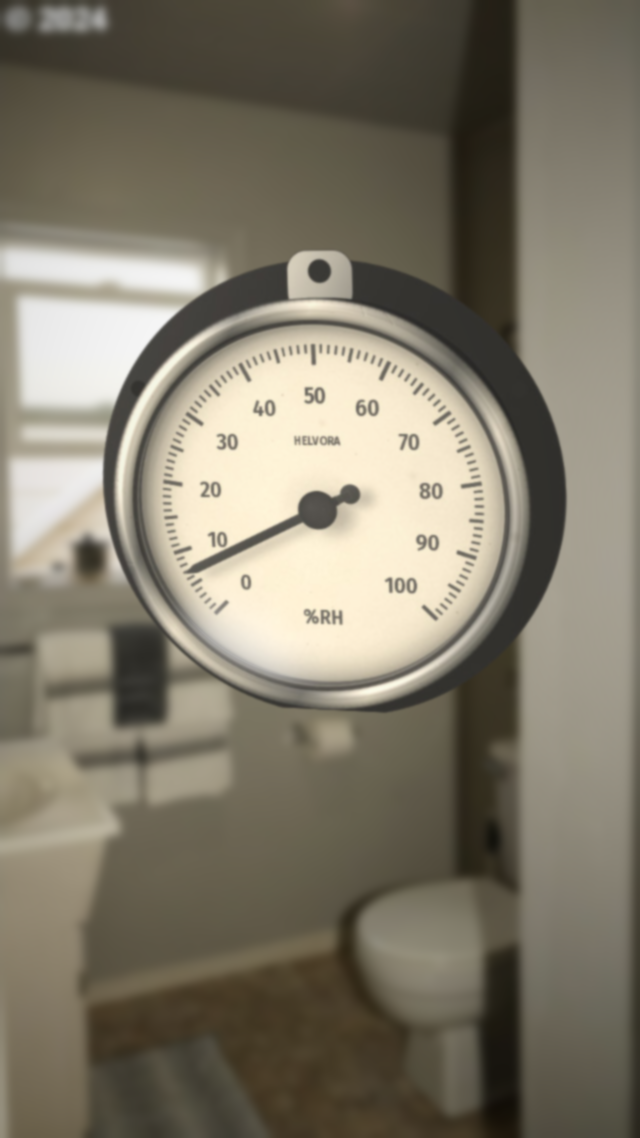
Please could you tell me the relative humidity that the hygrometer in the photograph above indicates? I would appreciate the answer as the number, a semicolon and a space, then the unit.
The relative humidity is 7; %
